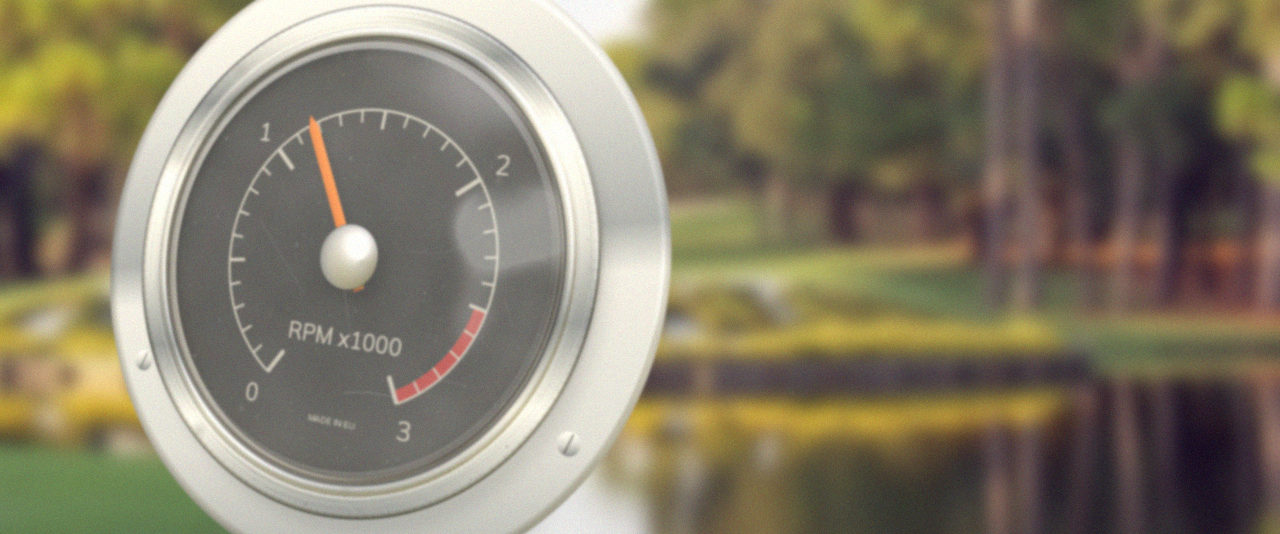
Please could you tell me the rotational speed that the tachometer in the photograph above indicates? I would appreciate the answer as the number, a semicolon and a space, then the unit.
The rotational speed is 1200; rpm
